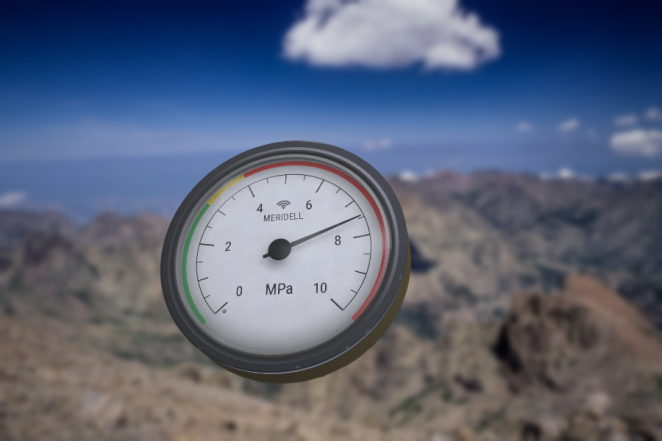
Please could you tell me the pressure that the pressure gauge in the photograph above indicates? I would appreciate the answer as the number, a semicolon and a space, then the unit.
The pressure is 7.5; MPa
